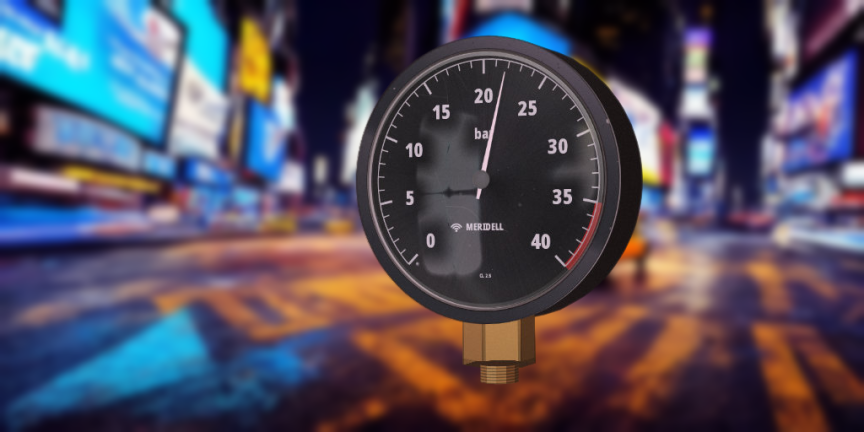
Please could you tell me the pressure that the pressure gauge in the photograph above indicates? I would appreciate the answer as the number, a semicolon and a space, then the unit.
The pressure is 22; bar
